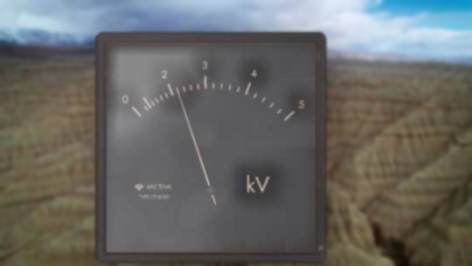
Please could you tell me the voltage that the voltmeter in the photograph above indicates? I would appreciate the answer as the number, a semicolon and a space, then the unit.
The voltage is 2.2; kV
